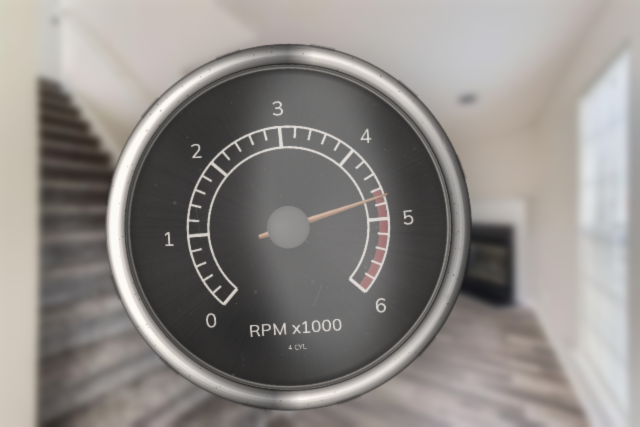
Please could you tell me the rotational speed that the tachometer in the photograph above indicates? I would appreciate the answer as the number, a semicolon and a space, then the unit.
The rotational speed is 4700; rpm
